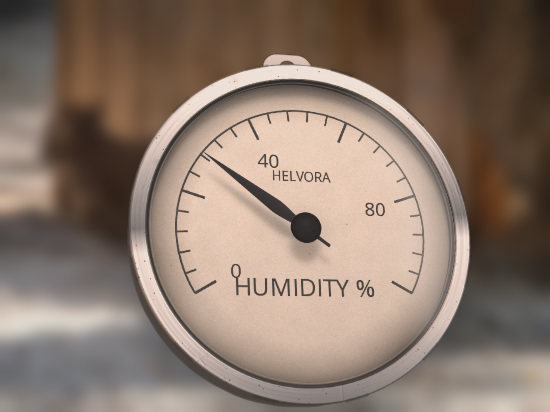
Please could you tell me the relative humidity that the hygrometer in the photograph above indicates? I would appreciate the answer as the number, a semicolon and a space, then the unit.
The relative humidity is 28; %
